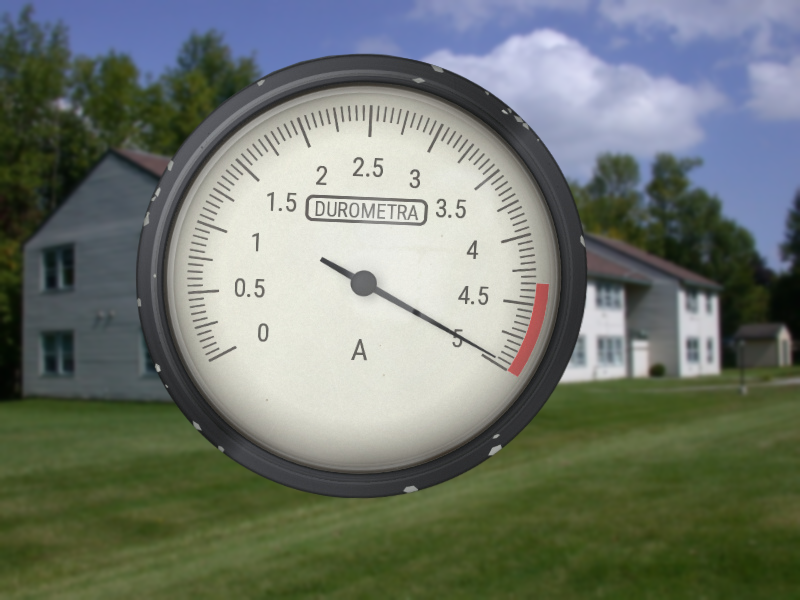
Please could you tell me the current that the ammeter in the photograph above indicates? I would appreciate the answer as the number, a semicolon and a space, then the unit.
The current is 4.95; A
